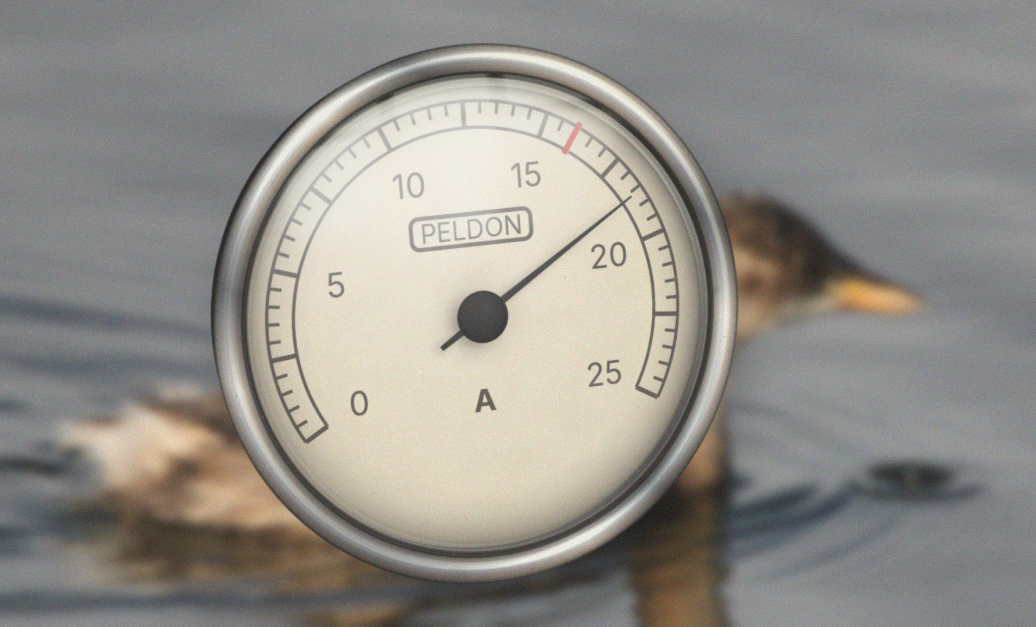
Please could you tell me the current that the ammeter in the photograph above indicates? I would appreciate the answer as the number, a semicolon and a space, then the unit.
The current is 18.5; A
